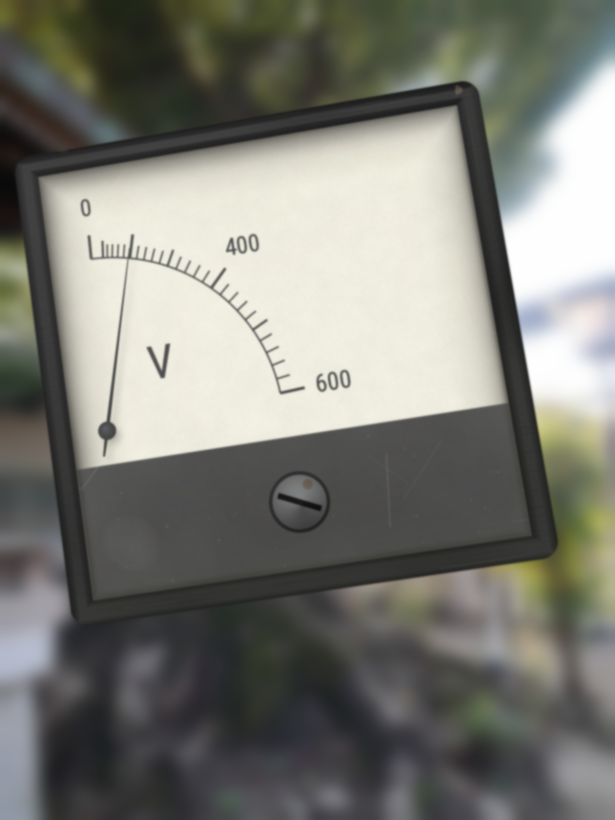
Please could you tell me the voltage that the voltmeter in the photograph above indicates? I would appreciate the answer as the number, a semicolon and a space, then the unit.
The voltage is 200; V
